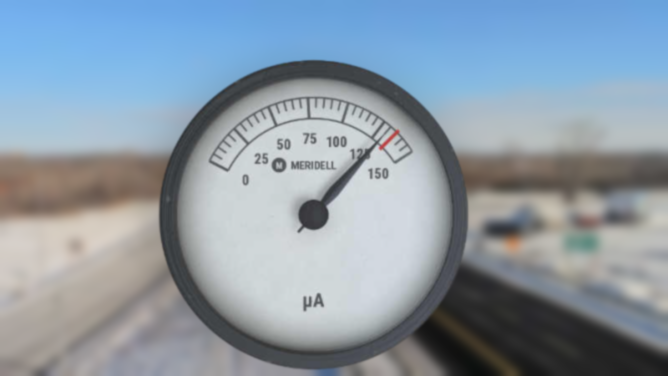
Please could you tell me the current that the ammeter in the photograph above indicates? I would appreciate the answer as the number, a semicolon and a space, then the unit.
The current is 130; µA
